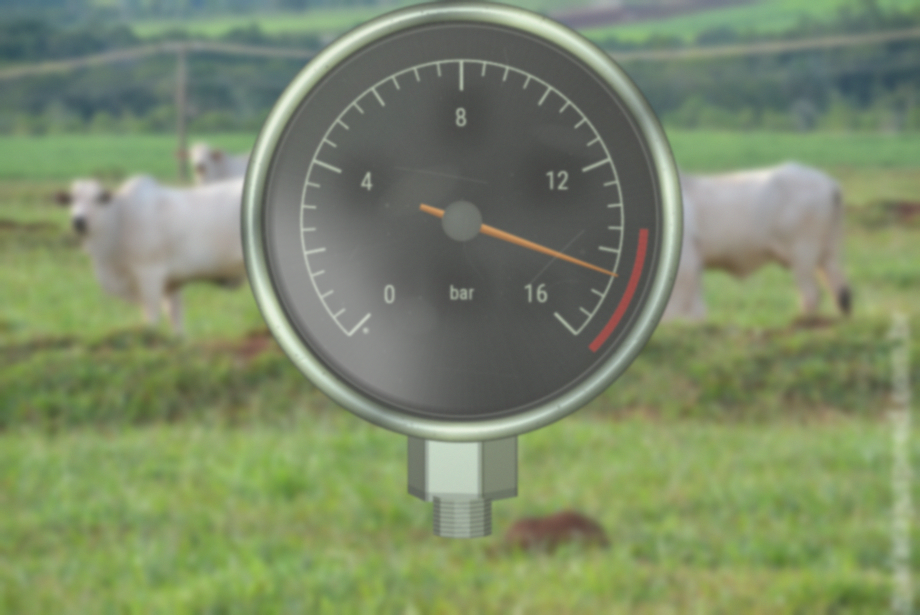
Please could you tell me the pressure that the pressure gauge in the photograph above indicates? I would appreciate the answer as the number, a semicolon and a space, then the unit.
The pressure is 14.5; bar
